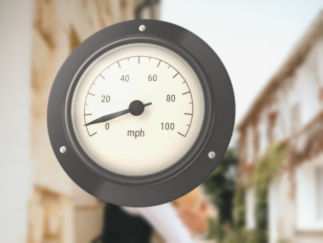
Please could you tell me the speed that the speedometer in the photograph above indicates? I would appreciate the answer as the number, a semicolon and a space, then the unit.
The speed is 5; mph
